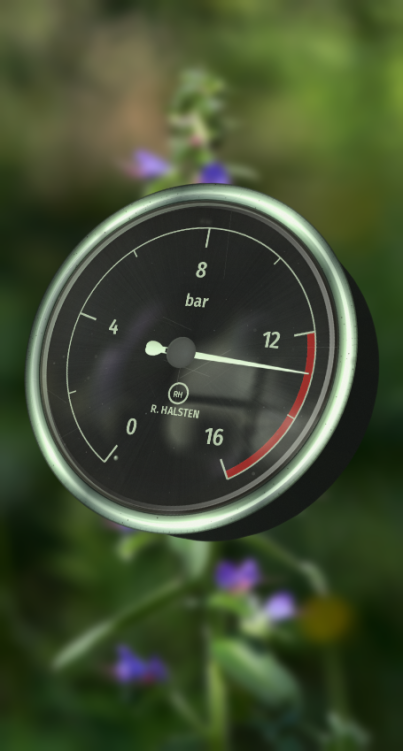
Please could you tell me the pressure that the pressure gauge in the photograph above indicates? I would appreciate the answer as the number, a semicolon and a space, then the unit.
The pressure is 13; bar
